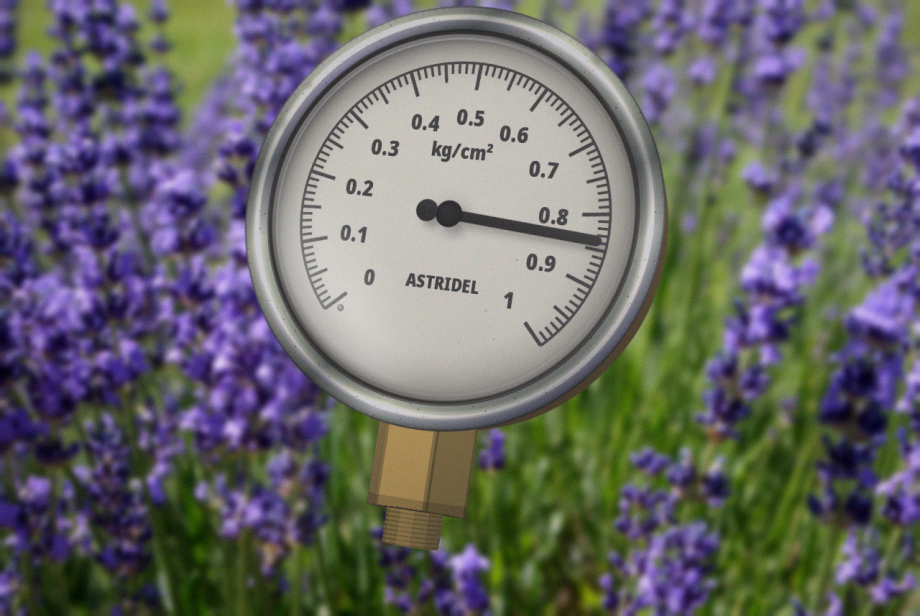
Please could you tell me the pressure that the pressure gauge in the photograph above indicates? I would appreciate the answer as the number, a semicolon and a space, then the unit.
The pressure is 0.84; kg/cm²
